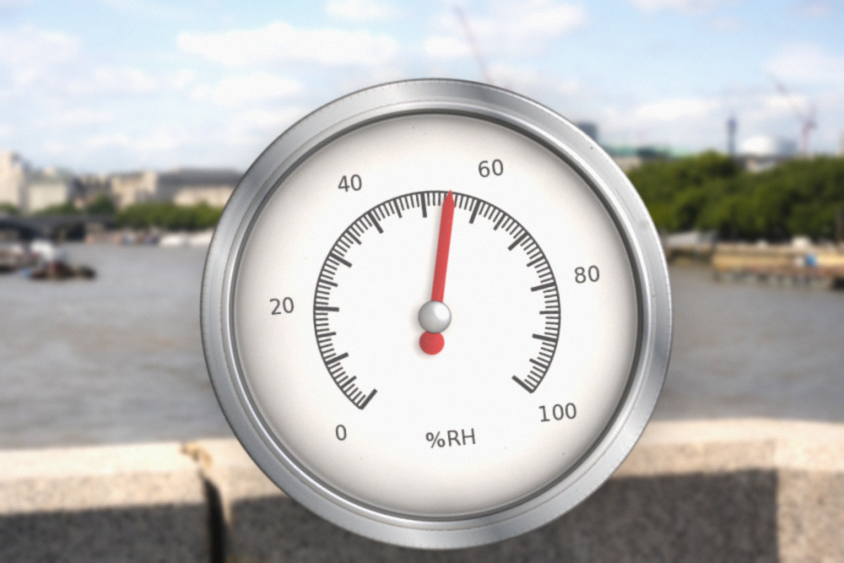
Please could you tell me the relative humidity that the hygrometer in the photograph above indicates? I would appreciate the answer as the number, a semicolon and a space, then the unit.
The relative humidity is 55; %
